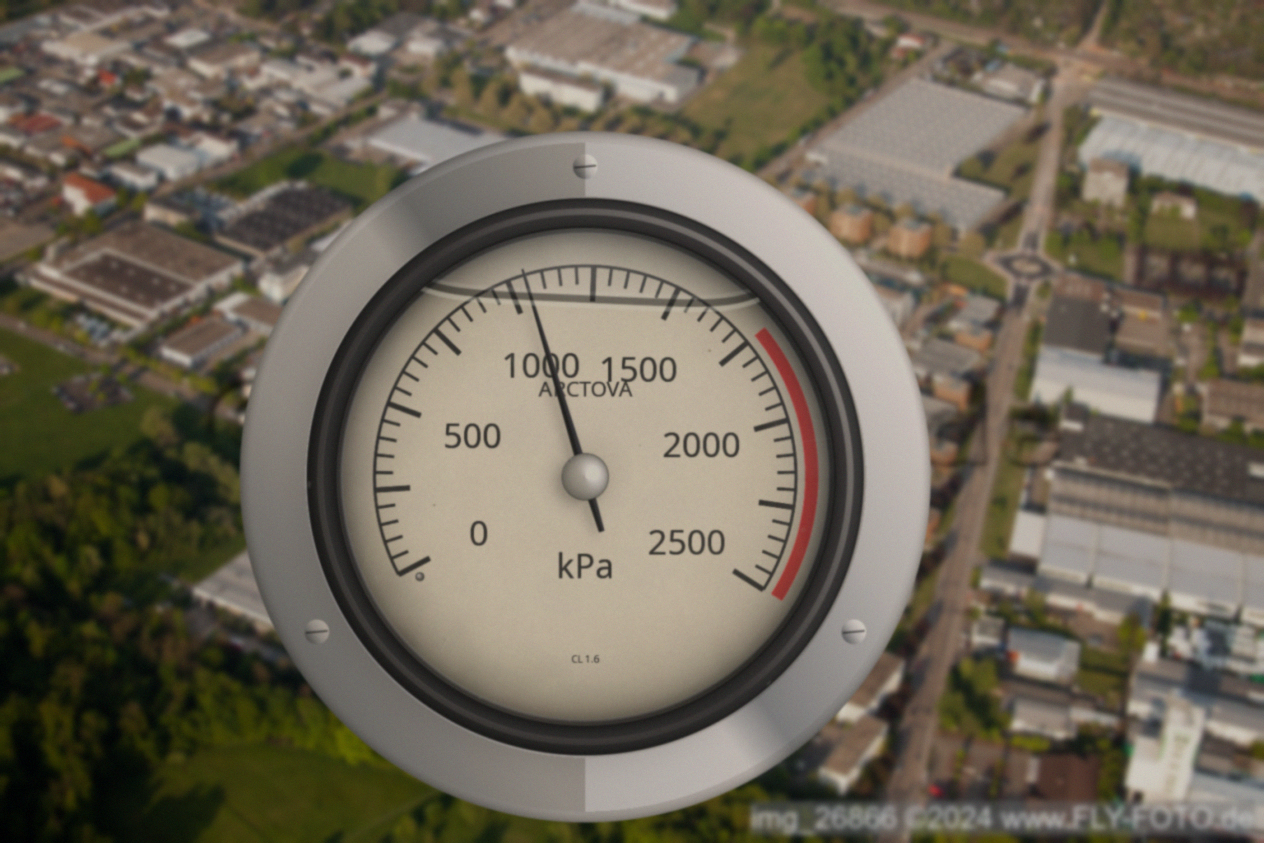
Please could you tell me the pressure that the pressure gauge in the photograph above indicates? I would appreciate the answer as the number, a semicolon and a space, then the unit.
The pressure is 1050; kPa
